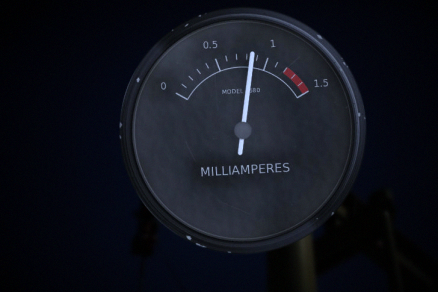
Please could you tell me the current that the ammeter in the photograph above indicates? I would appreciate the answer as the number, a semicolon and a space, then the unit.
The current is 0.85; mA
